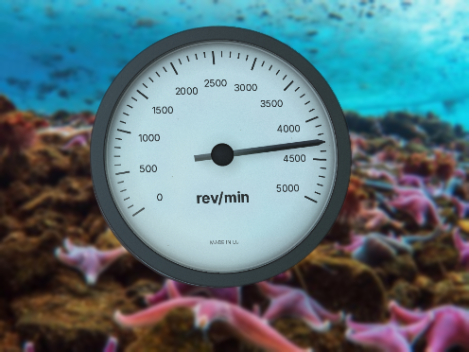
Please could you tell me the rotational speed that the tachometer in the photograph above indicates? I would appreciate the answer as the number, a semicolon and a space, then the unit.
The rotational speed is 4300; rpm
